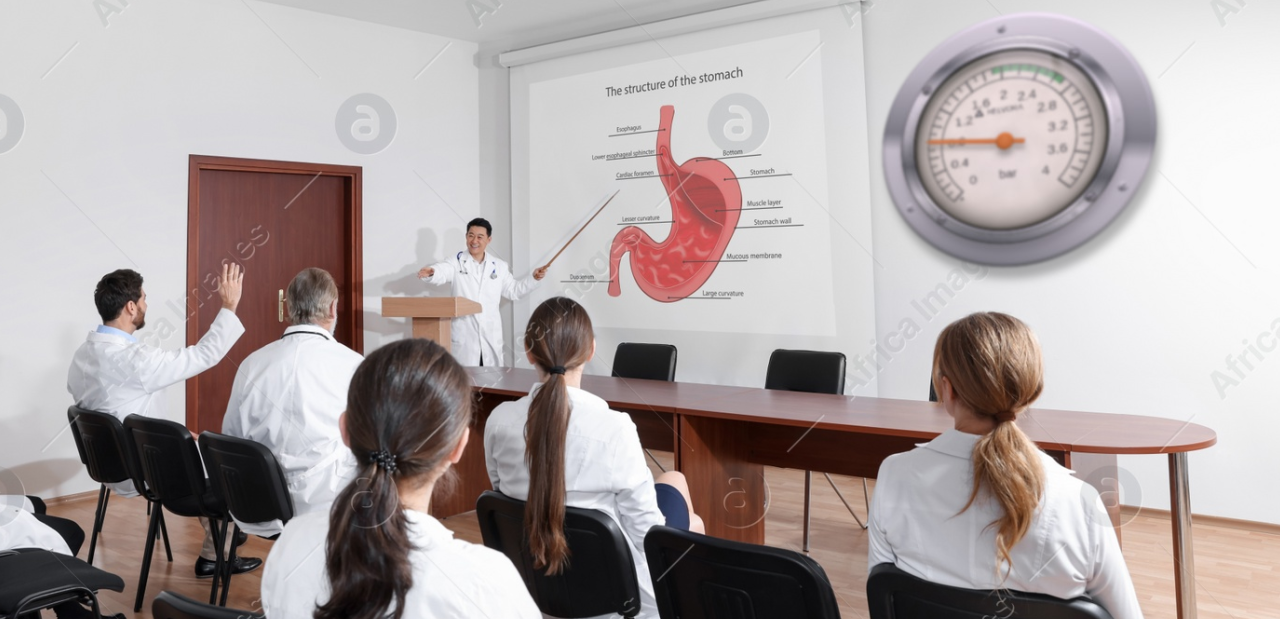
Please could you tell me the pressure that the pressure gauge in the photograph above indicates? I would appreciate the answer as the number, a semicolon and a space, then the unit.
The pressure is 0.8; bar
